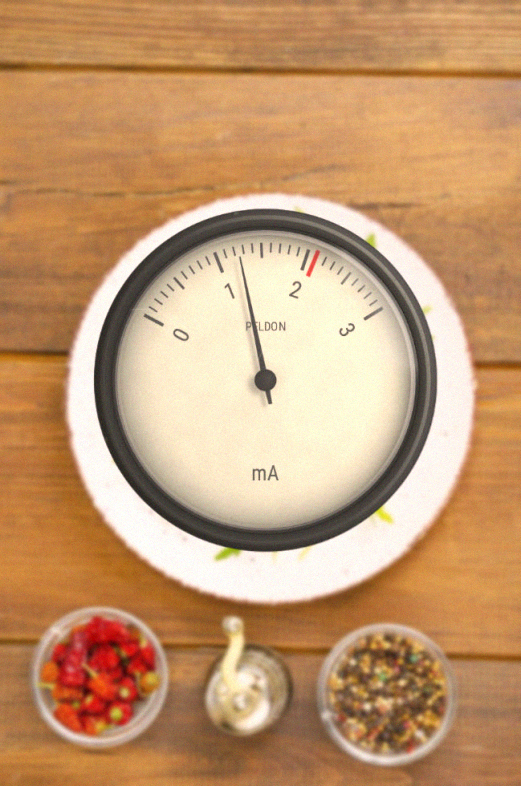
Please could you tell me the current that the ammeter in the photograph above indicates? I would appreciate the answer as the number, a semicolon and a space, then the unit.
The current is 1.25; mA
